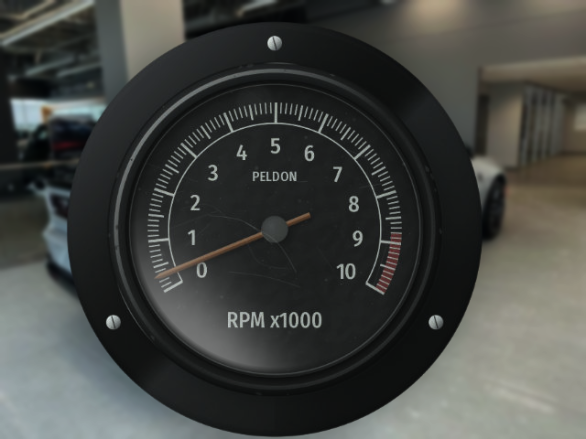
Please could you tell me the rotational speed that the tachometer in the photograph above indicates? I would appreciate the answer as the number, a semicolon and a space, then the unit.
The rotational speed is 300; rpm
